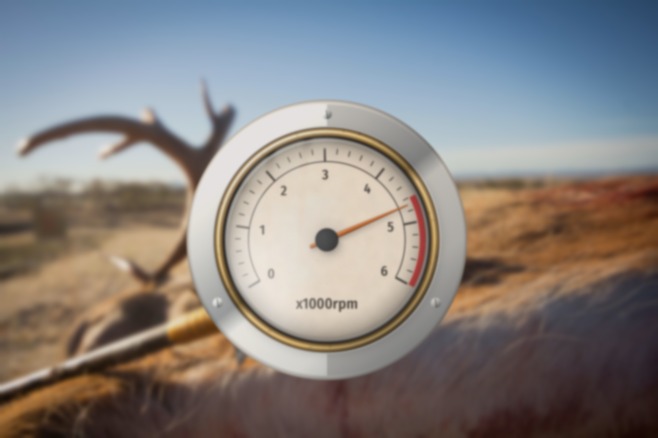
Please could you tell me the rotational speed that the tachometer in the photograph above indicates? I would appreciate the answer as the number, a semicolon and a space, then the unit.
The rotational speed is 4700; rpm
